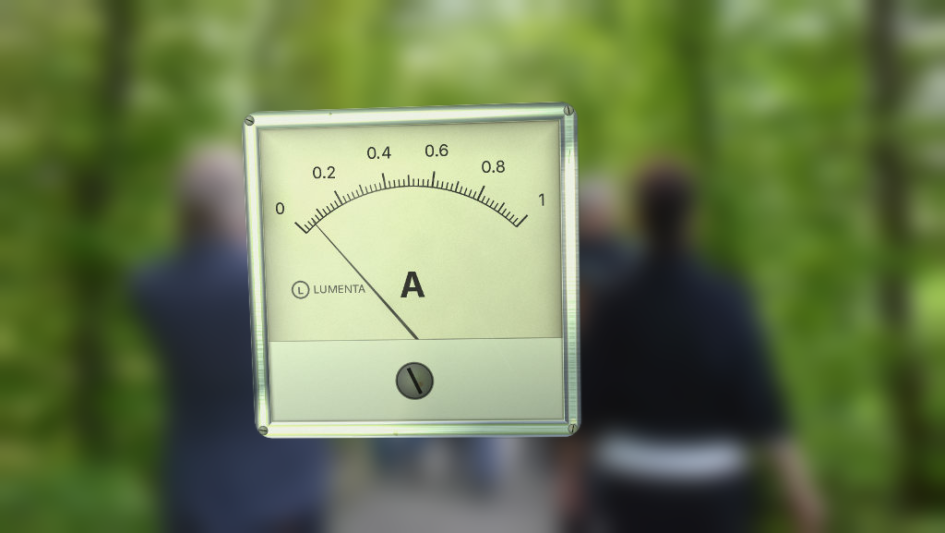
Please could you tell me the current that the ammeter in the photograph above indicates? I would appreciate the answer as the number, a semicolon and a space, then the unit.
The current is 0.06; A
